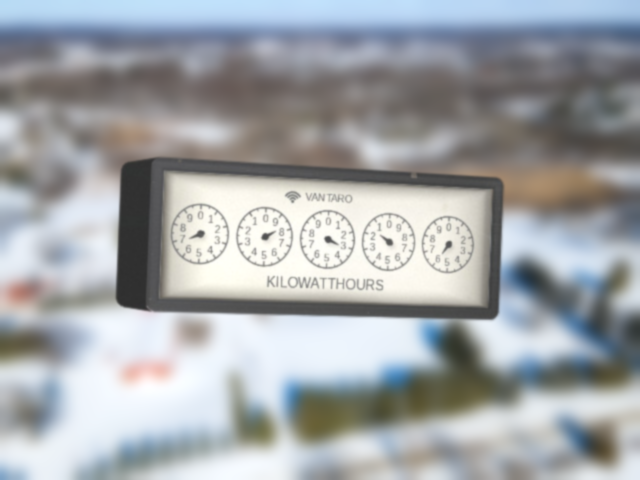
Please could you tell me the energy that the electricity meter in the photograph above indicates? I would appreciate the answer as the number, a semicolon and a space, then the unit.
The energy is 68316; kWh
